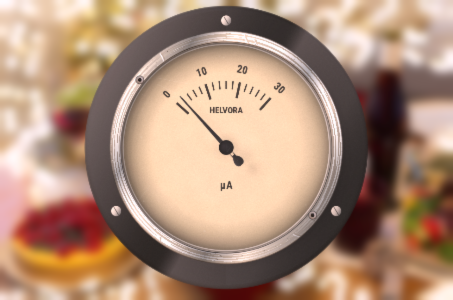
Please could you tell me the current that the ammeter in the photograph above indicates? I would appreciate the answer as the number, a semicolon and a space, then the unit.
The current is 2; µA
